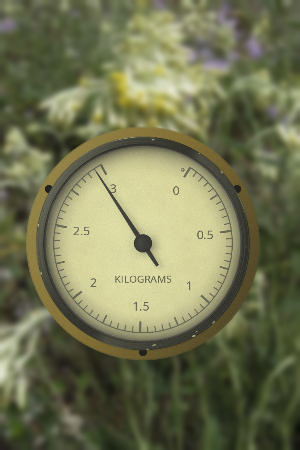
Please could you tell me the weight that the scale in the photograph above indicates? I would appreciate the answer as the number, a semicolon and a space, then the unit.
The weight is 2.95; kg
